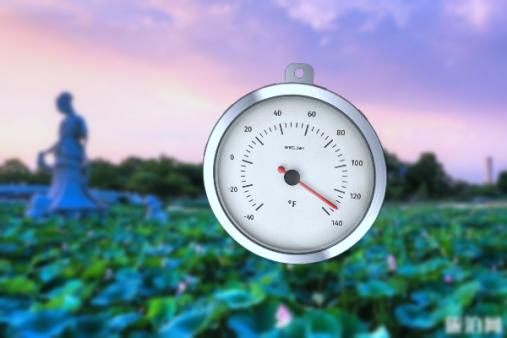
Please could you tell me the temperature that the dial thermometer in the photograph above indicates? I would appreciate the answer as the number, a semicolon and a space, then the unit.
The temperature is 132; °F
